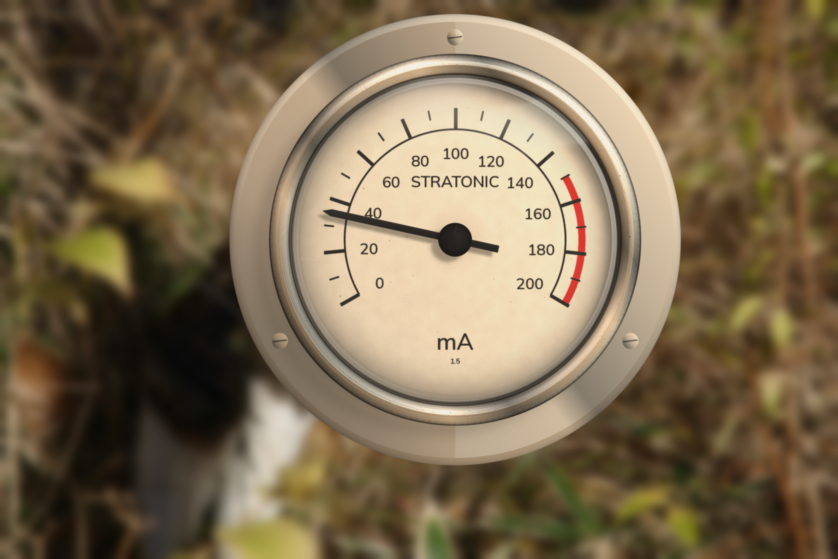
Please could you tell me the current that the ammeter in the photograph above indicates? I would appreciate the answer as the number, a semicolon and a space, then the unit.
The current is 35; mA
